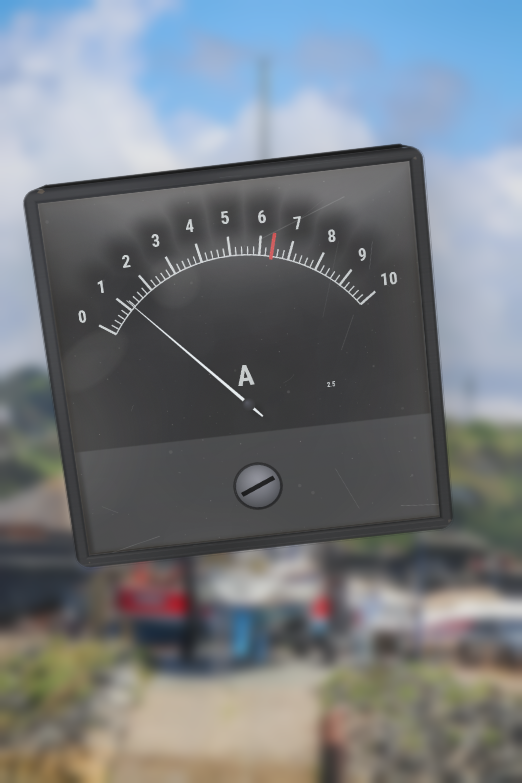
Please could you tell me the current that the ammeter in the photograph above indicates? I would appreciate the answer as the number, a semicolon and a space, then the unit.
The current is 1.2; A
